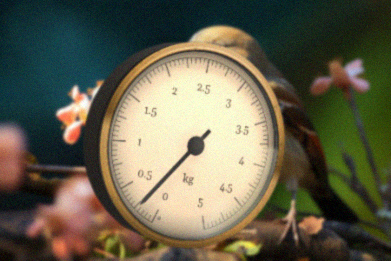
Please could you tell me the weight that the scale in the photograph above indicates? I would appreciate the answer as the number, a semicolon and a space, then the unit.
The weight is 0.25; kg
